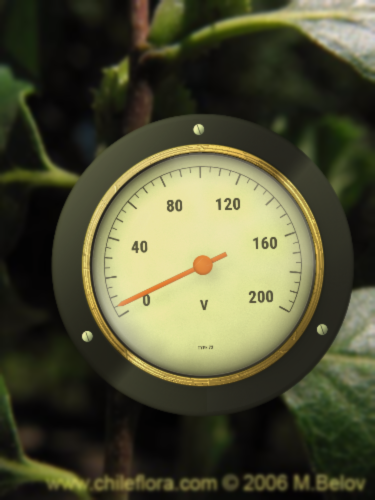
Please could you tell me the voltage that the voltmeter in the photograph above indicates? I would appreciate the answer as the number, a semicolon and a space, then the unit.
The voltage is 5; V
